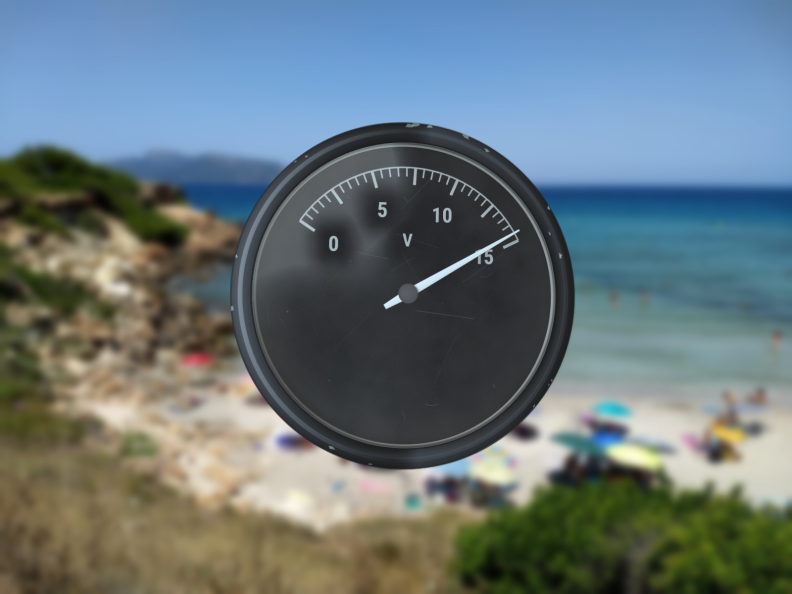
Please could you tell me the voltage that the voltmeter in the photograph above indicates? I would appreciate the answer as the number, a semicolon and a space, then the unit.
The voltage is 14.5; V
